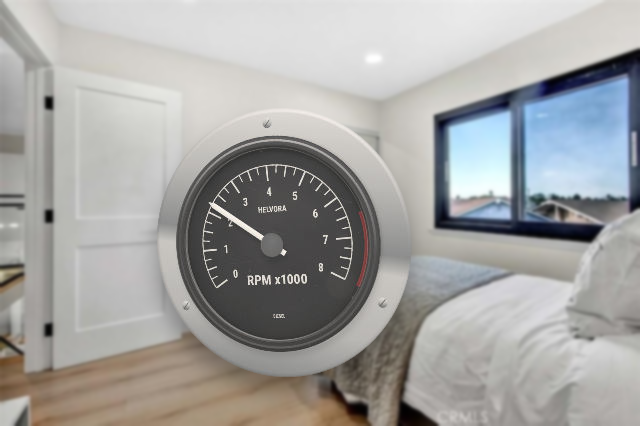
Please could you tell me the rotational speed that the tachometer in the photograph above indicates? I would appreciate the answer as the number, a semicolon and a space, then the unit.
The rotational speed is 2250; rpm
